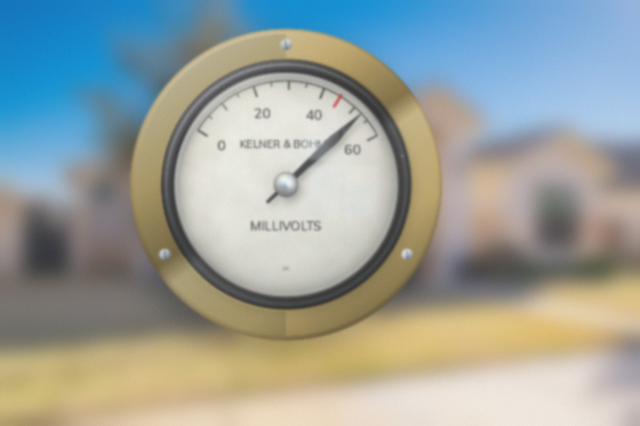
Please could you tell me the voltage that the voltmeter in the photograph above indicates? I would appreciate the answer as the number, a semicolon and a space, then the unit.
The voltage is 52.5; mV
